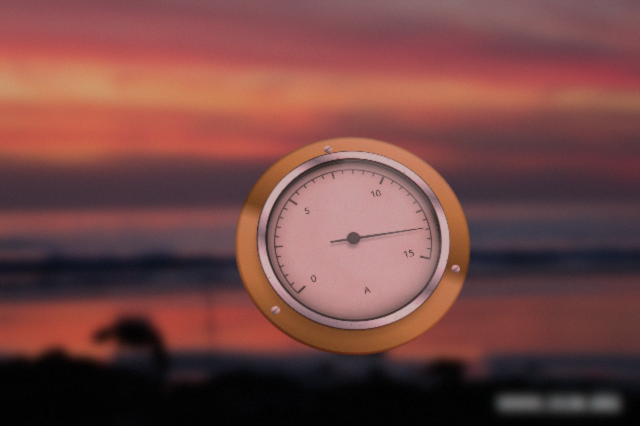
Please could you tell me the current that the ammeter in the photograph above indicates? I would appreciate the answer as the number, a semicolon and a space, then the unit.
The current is 13.5; A
